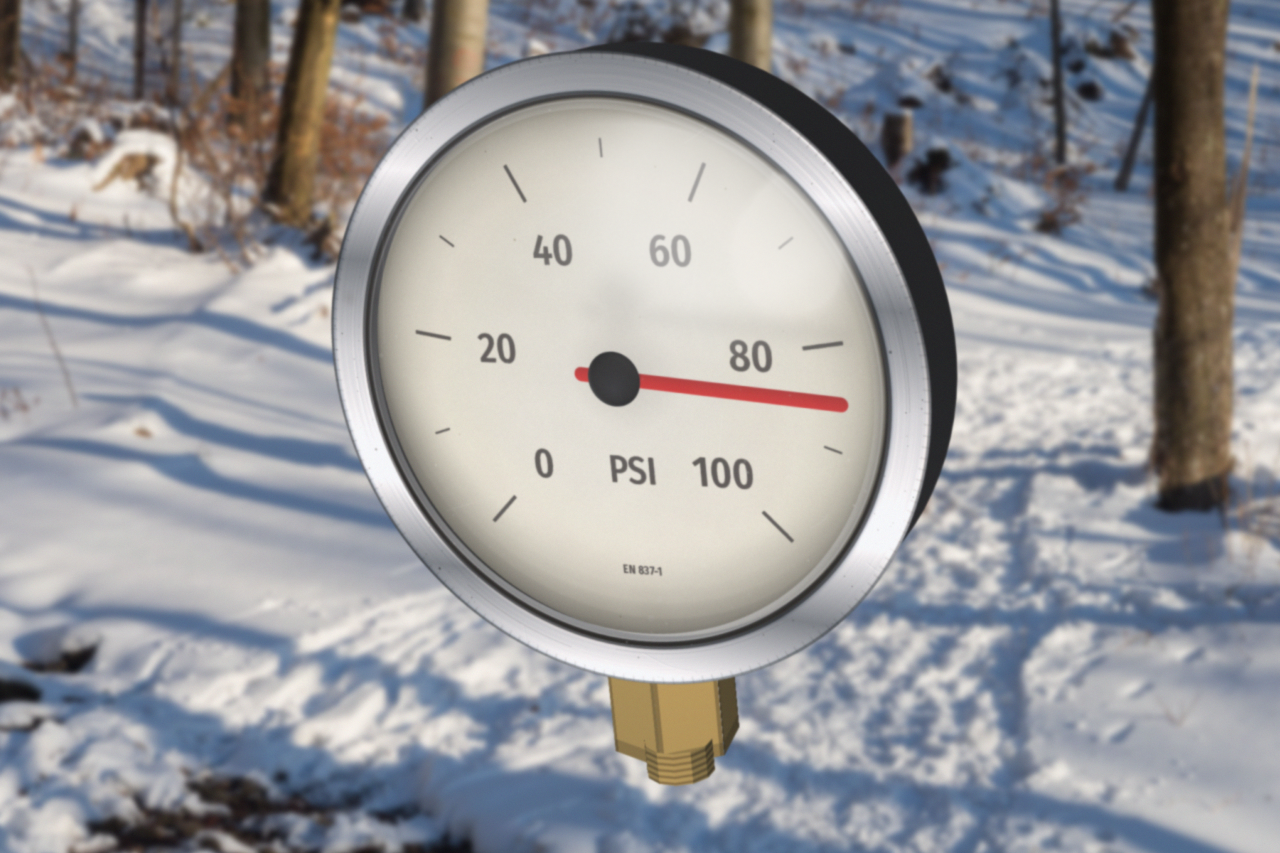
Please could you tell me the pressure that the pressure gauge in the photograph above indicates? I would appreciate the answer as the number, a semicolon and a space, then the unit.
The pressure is 85; psi
